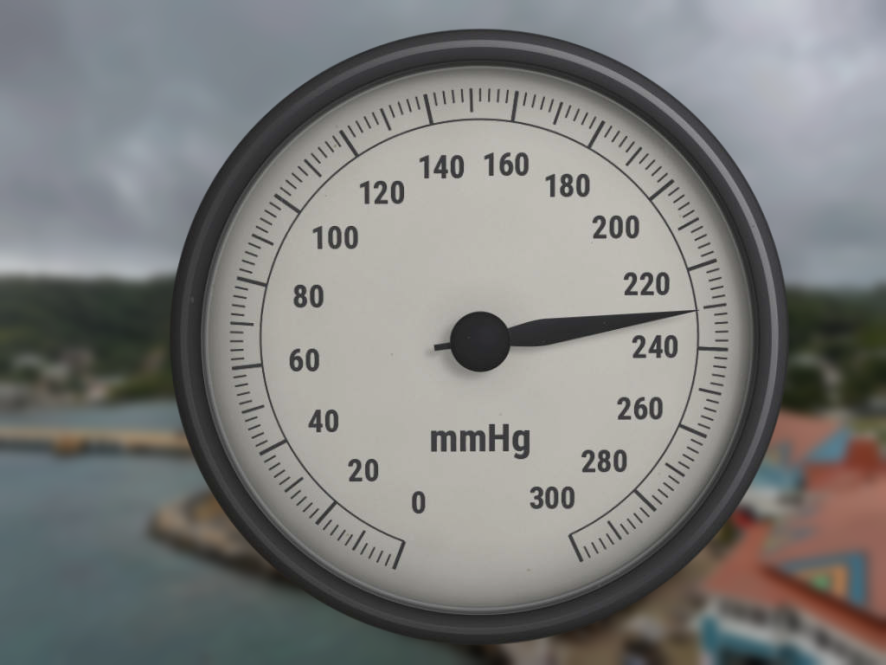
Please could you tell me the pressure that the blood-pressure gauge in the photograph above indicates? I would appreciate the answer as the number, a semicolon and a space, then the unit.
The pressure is 230; mmHg
